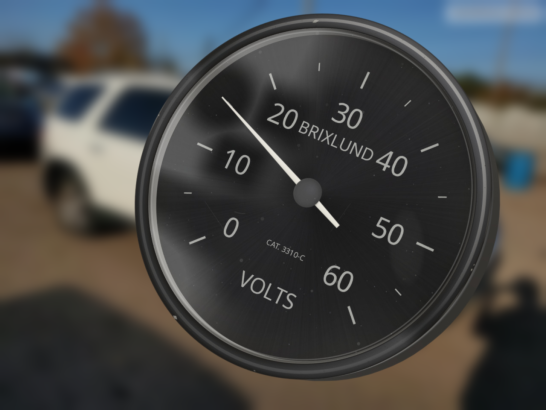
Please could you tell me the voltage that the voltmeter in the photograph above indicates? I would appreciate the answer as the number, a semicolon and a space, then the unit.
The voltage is 15; V
